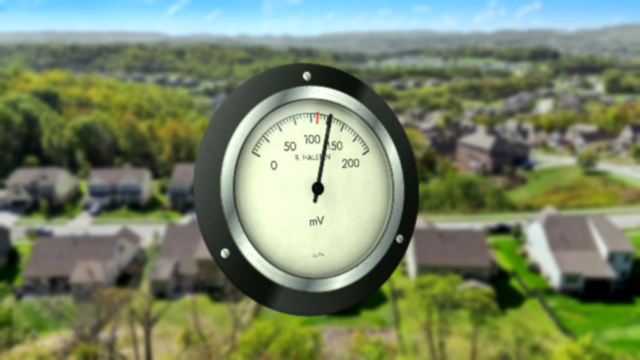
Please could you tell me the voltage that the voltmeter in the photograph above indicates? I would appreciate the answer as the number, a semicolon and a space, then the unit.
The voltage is 125; mV
